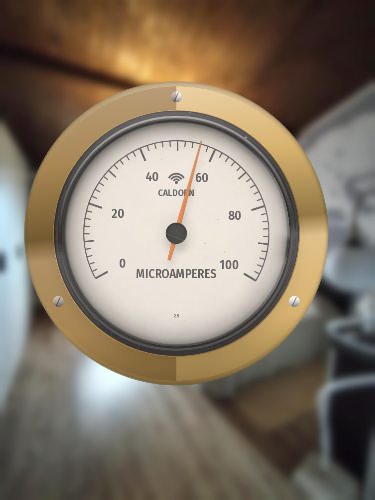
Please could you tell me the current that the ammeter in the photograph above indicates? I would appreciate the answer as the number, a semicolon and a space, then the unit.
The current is 56; µA
